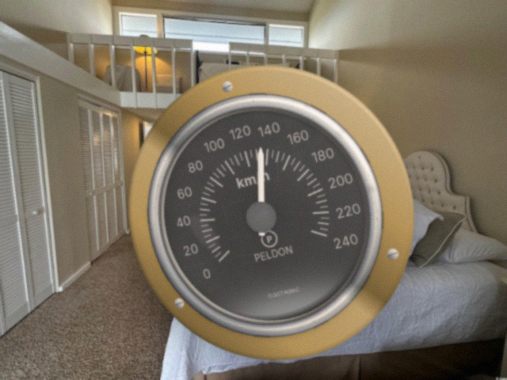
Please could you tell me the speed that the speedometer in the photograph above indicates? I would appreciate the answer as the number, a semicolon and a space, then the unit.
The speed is 135; km/h
